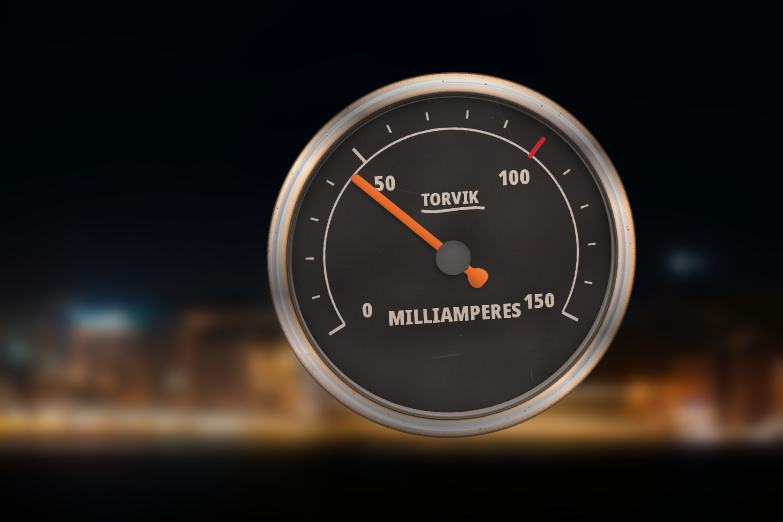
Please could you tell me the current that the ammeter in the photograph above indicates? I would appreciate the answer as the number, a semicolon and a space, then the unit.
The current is 45; mA
